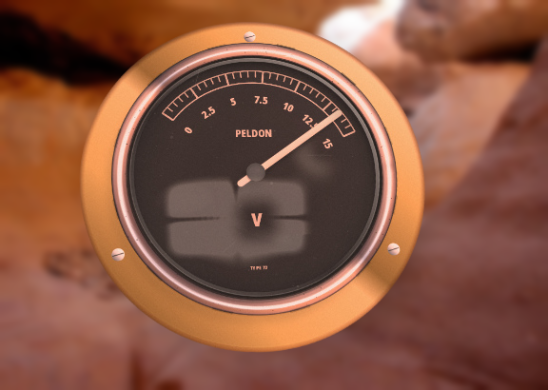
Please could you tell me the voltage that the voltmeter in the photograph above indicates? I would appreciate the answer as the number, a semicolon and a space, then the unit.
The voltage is 13.5; V
